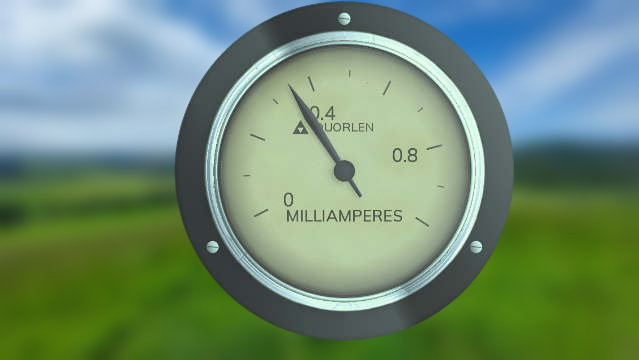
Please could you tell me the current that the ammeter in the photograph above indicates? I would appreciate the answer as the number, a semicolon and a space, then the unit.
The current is 0.35; mA
